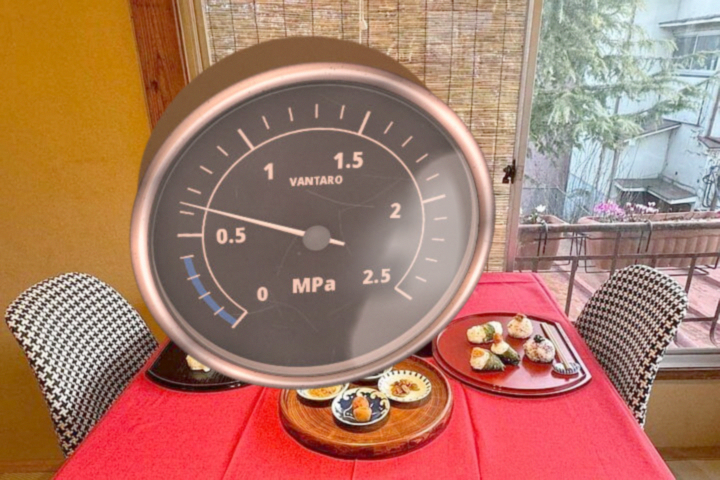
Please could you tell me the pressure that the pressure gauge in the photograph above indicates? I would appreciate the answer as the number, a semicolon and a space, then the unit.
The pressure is 0.65; MPa
